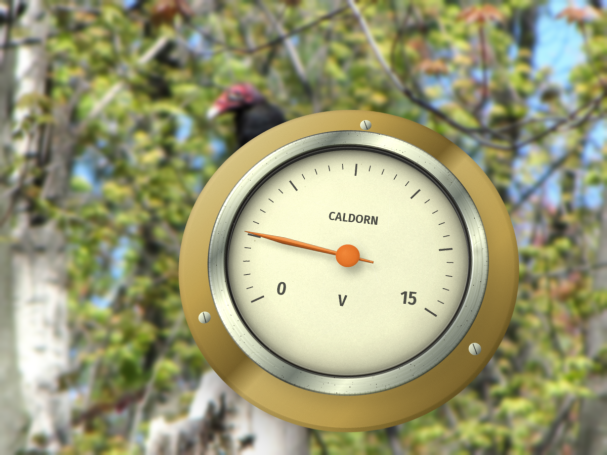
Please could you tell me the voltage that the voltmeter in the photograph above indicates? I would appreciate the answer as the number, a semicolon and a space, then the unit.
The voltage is 2.5; V
